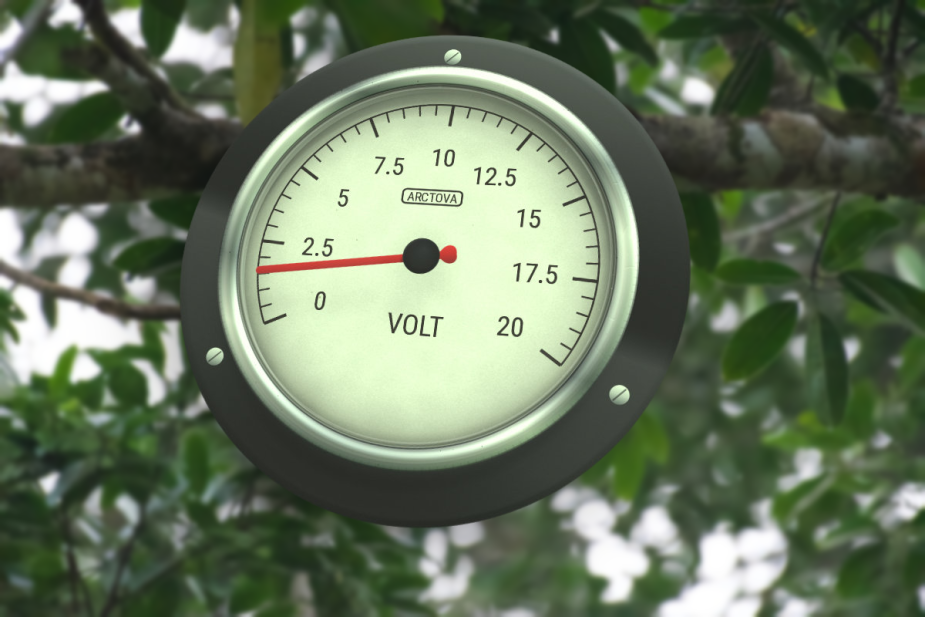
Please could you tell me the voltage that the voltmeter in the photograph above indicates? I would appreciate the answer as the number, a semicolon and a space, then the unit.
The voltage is 1.5; V
